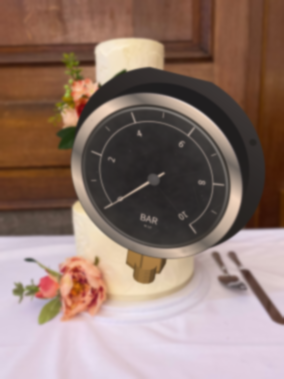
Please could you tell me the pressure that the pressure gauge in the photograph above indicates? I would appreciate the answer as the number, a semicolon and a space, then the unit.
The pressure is 0; bar
